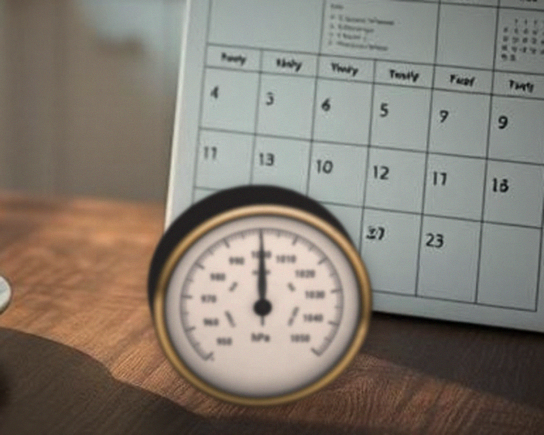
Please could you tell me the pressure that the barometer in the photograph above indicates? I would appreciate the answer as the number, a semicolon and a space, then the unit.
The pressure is 1000; hPa
